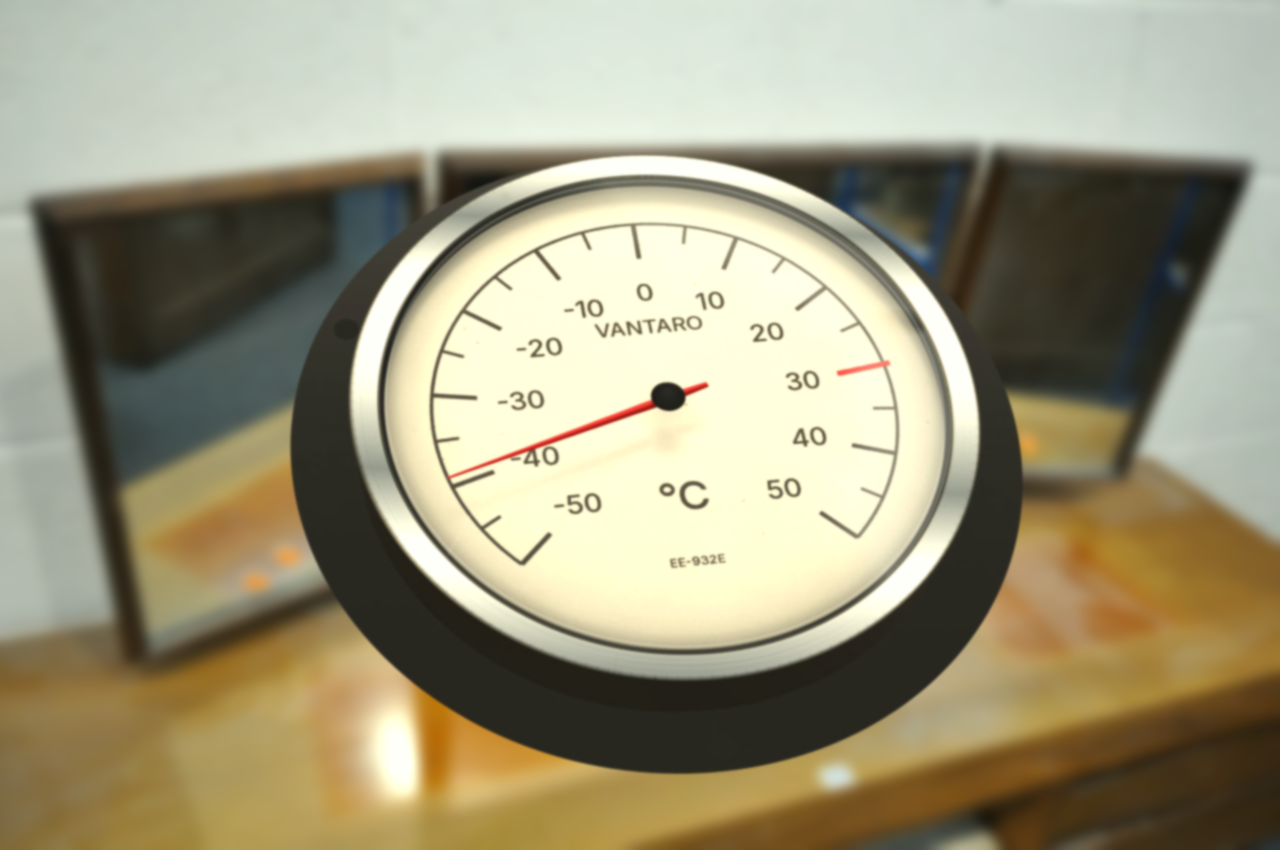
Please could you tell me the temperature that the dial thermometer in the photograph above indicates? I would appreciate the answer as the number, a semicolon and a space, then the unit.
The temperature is -40; °C
